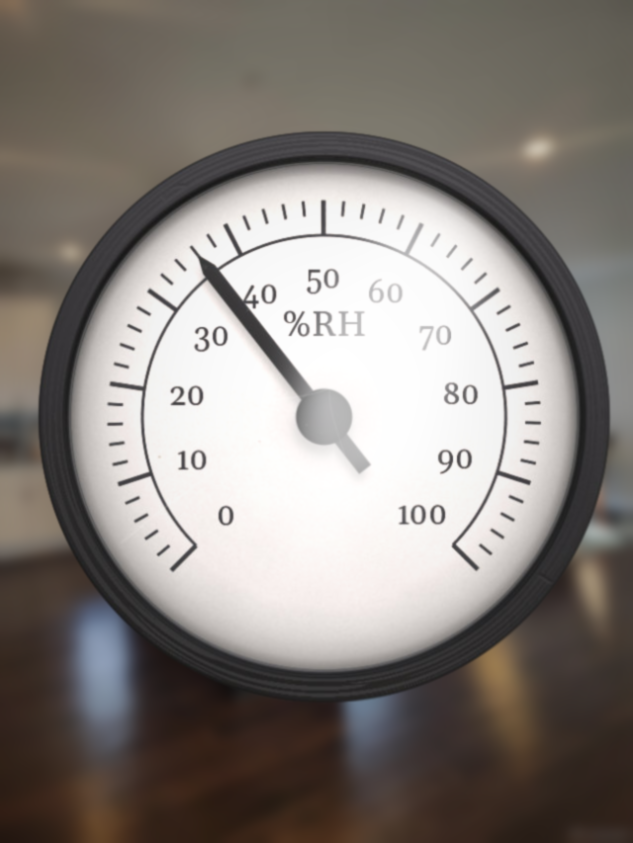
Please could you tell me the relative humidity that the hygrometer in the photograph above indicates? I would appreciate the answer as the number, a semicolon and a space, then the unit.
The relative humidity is 36; %
